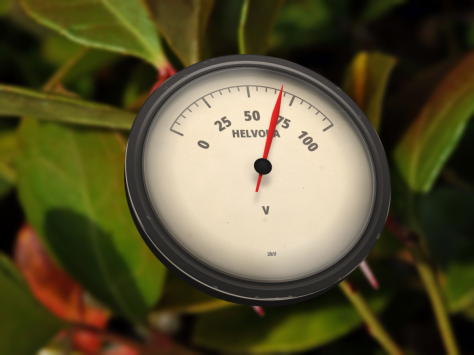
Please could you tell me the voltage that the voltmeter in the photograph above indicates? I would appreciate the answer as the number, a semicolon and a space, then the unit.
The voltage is 67.5; V
